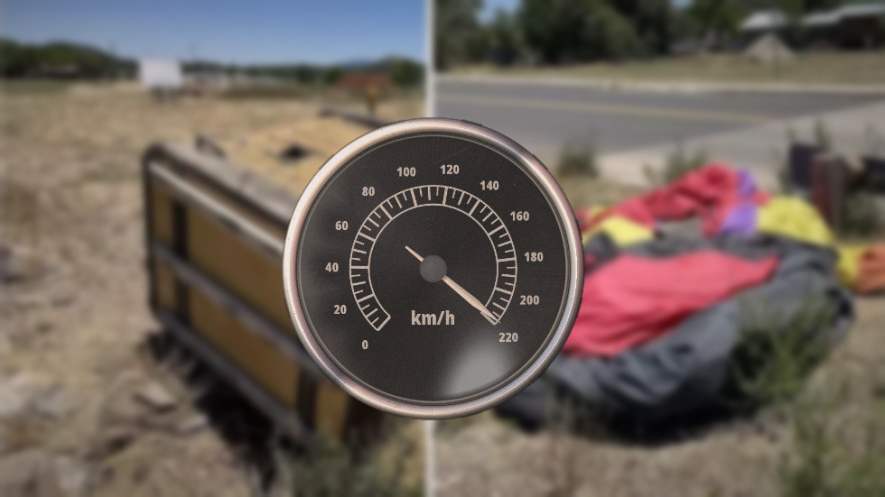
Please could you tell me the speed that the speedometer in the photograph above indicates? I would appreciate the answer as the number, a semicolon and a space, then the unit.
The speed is 217.5; km/h
